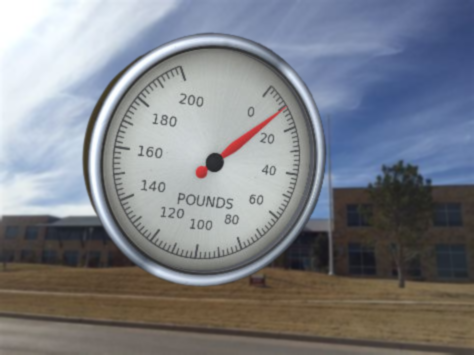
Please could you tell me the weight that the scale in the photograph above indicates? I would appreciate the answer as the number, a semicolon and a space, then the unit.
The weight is 10; lb
